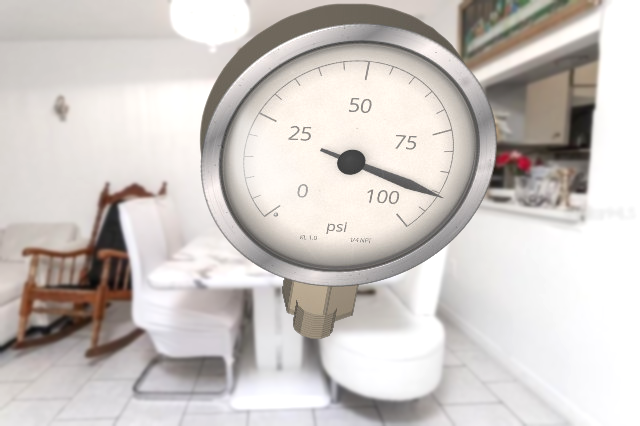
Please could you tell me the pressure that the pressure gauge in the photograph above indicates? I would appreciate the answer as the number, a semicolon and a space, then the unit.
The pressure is 90; psi
